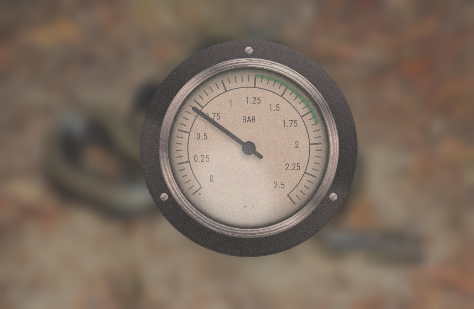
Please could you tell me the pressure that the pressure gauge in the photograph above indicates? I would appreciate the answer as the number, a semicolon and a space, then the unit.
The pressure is 0.7; bar
